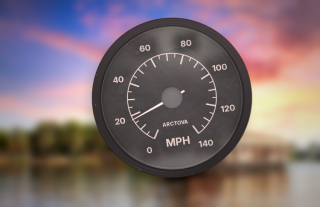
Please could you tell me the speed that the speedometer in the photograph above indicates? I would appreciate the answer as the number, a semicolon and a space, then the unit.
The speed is 17.5; mph
